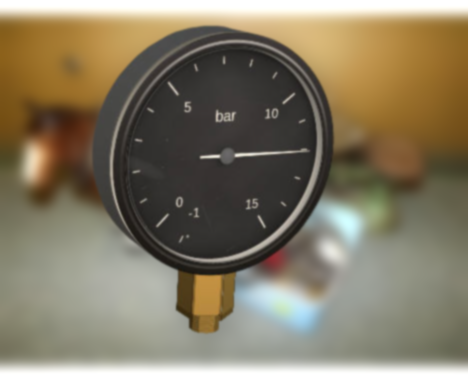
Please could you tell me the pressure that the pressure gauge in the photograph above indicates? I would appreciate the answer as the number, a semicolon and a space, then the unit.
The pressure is 12; bar
